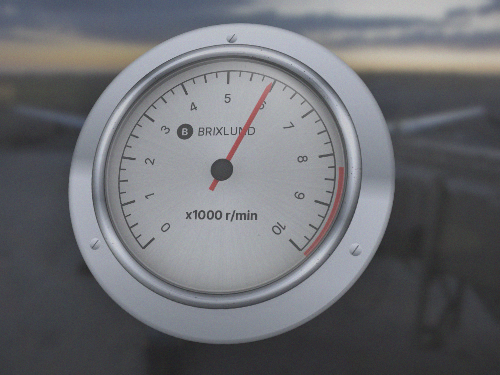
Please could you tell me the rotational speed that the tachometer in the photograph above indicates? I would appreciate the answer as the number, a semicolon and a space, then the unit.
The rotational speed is 6000; rpm
